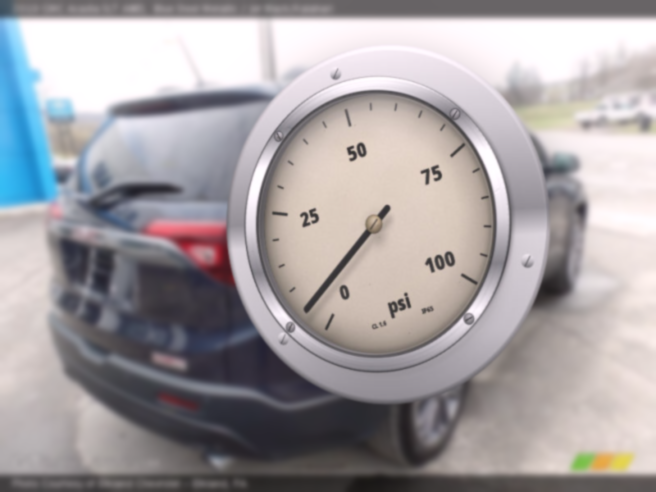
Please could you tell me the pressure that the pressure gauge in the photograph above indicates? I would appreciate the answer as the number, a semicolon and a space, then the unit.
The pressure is 5; psi
